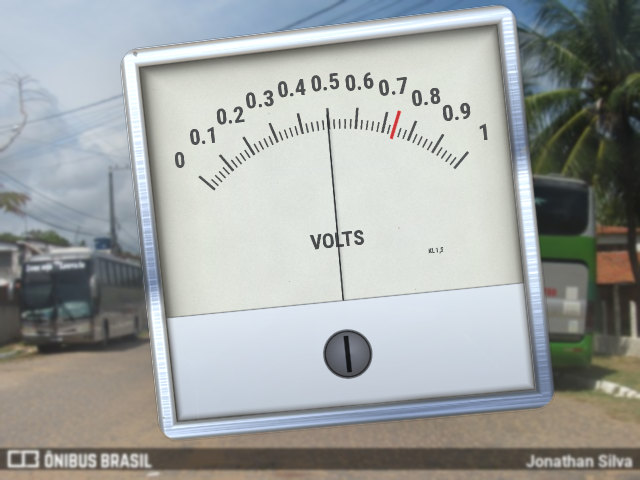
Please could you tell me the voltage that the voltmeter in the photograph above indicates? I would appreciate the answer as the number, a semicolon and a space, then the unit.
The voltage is 0.5; V
